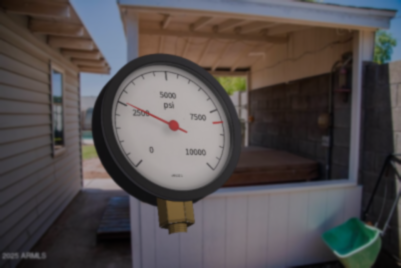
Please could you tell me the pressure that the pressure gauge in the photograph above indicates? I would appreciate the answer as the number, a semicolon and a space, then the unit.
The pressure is 2500; psi
